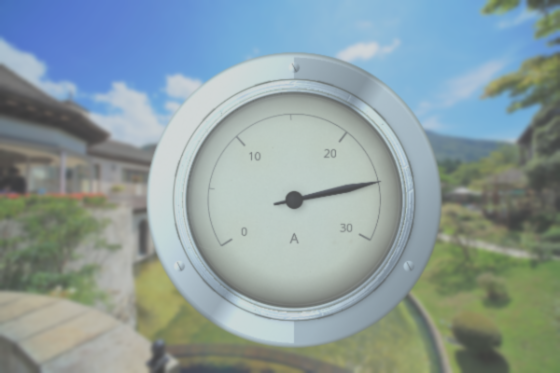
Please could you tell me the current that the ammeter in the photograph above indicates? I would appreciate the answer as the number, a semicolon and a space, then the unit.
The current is 25; A
